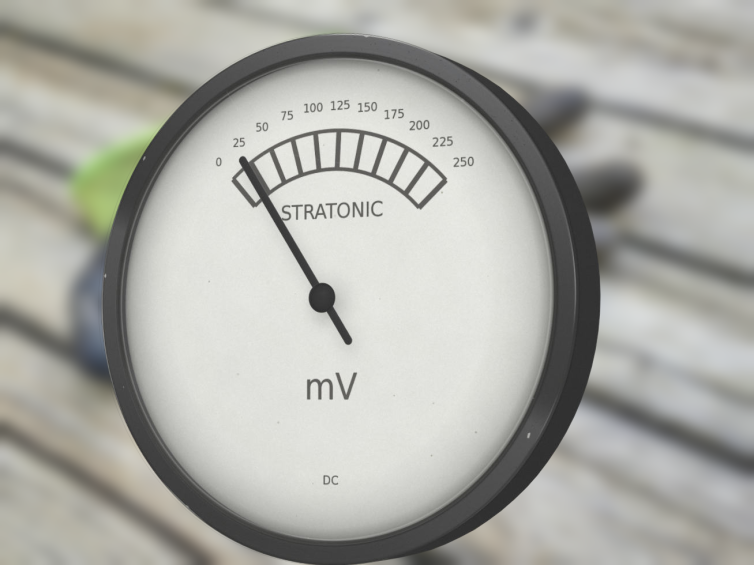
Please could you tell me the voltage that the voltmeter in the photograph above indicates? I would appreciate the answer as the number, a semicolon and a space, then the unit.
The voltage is 25; mV
